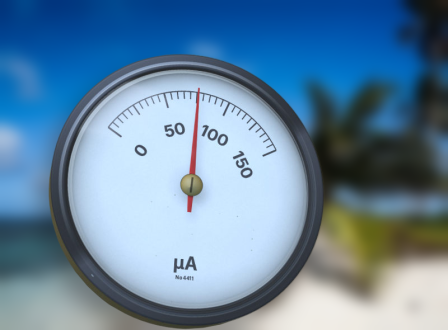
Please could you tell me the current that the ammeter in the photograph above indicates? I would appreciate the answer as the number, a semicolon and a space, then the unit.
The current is 75; µA
